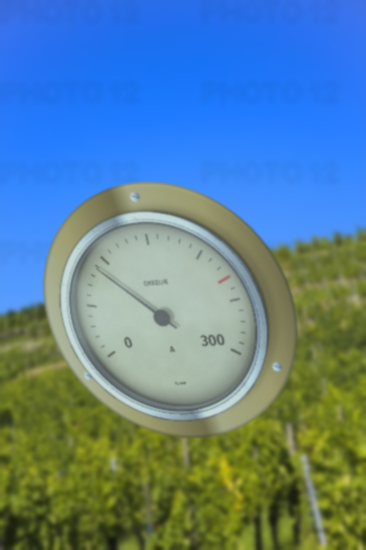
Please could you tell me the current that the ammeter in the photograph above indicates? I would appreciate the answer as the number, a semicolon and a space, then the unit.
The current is 90; A
